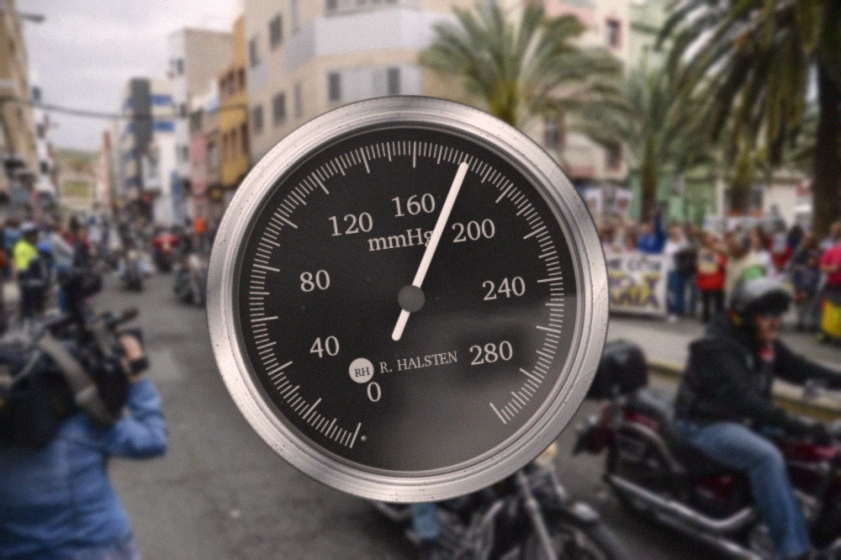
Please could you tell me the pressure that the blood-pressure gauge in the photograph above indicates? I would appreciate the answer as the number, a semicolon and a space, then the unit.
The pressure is 180; mmHg
